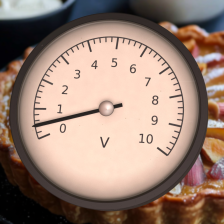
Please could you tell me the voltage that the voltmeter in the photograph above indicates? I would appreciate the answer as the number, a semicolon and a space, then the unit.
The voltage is 0.4; V
